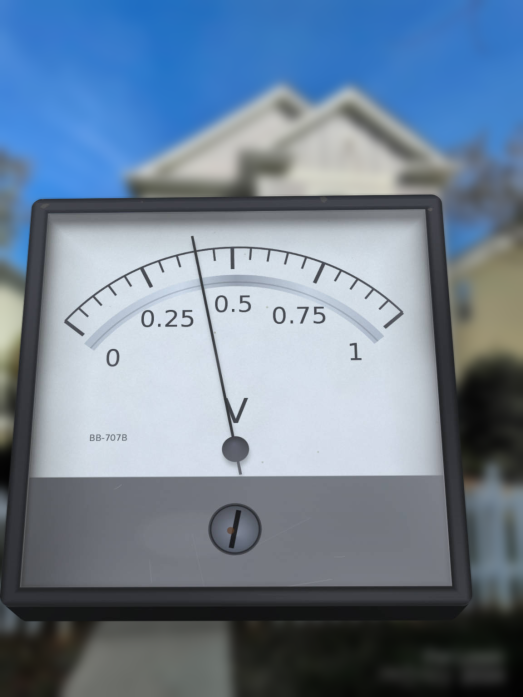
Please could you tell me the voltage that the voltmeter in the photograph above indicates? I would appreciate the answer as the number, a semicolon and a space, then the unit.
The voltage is 0.4; V
